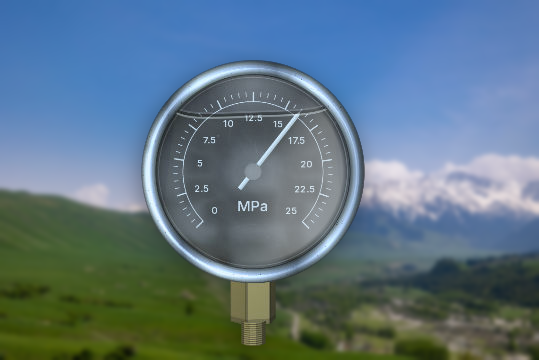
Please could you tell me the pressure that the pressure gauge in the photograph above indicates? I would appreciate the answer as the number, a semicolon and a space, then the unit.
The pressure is 16; MPa
